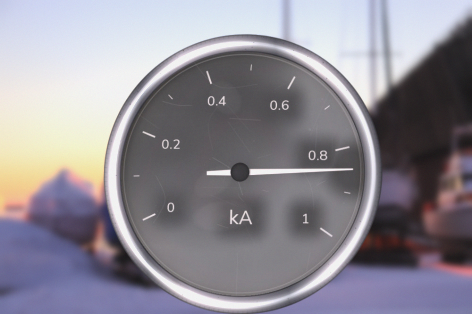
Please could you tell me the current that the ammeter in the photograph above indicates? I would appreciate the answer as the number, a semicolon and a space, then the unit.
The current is 0.85; kA
